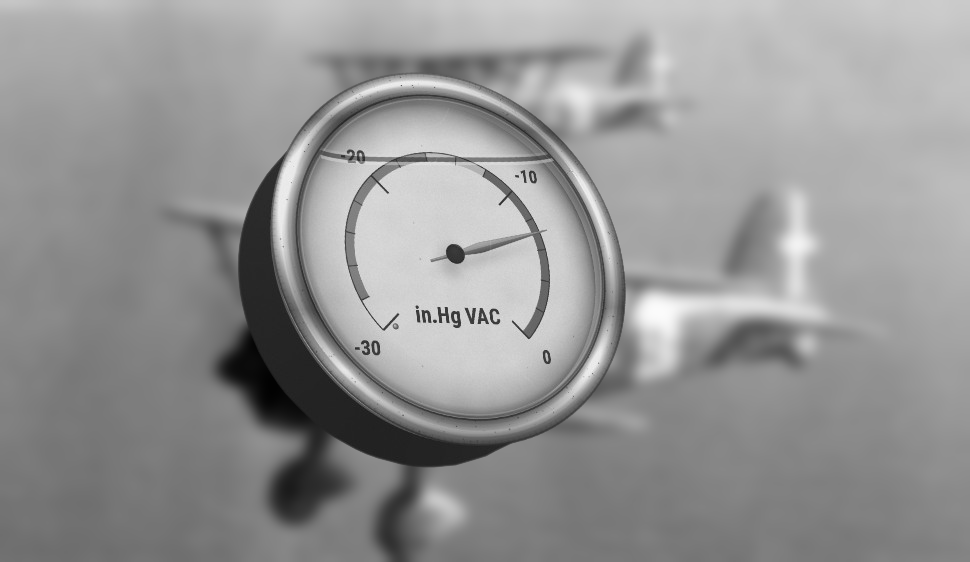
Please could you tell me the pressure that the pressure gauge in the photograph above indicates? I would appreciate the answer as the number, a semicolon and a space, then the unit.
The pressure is -7; inHg
